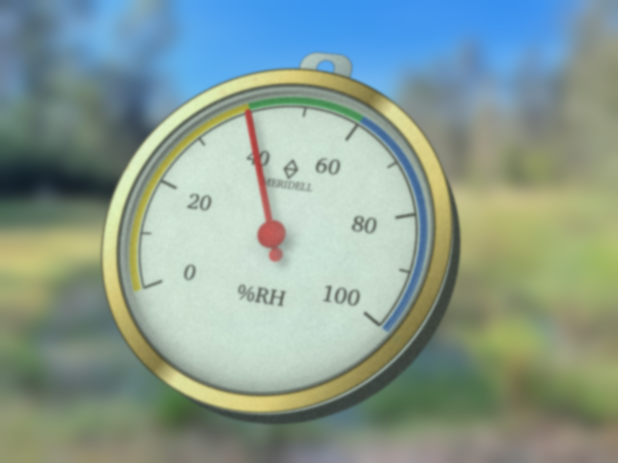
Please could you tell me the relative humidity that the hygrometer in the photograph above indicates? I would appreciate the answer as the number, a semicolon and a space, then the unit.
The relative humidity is 40; %
